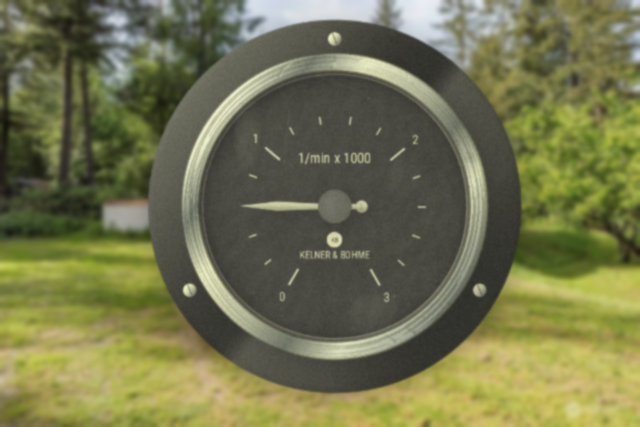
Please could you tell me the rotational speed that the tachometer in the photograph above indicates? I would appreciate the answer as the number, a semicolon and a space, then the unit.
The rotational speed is 600; rpm
